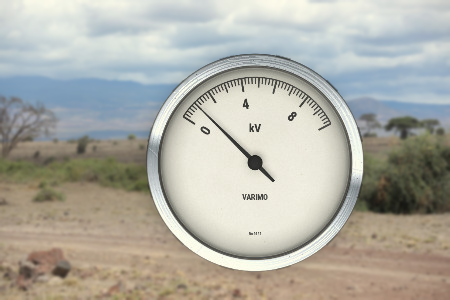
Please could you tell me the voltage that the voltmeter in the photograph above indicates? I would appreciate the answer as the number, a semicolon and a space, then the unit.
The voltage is 1; kV
